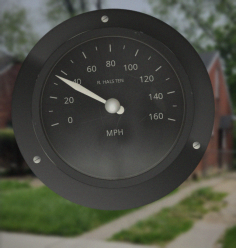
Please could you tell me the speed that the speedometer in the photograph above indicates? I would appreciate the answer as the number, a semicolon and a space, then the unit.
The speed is 35; mph
